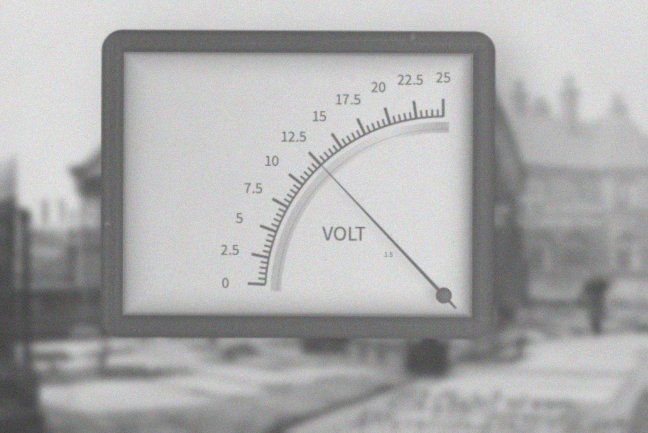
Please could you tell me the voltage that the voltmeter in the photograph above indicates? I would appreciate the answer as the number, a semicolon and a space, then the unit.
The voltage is 12.5; V
